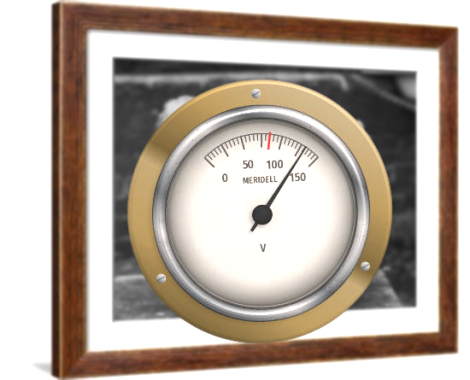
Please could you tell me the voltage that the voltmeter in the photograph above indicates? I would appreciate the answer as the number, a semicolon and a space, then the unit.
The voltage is 130; V
